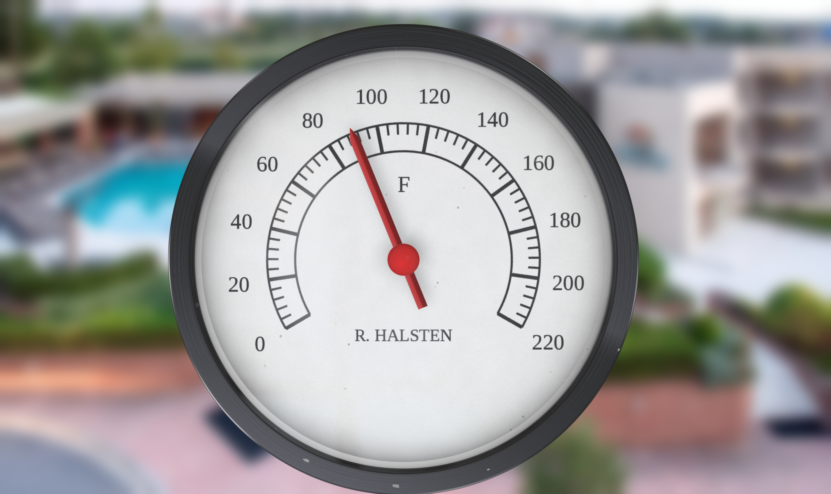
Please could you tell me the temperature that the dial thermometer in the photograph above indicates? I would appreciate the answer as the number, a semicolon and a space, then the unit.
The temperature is 90; °F
